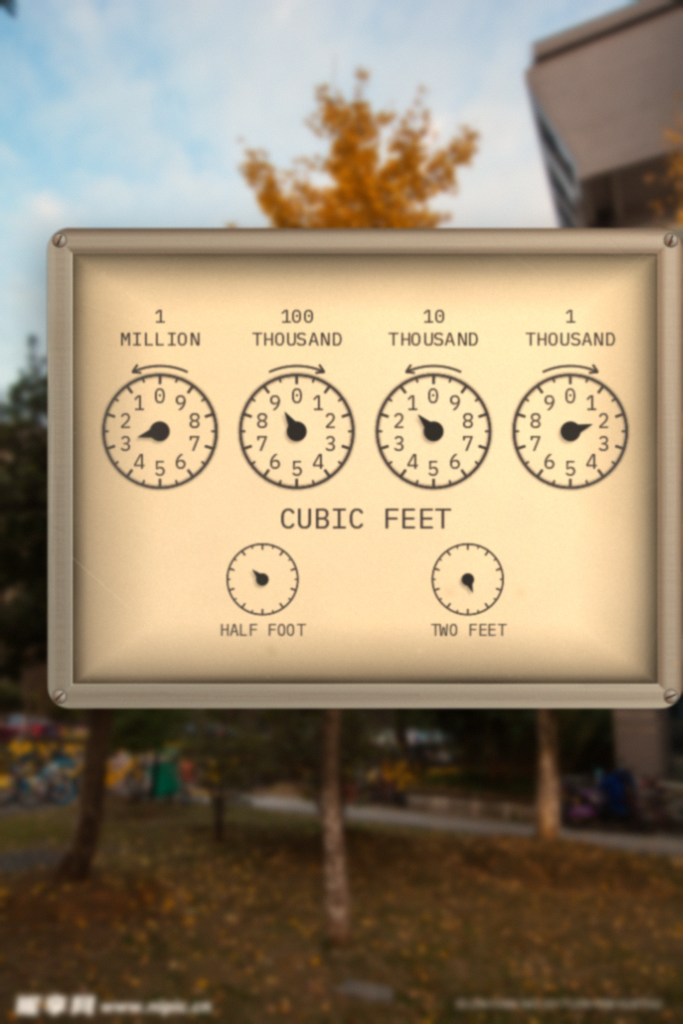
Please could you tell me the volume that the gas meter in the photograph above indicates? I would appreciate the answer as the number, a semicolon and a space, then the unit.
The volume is 291200; ft³
